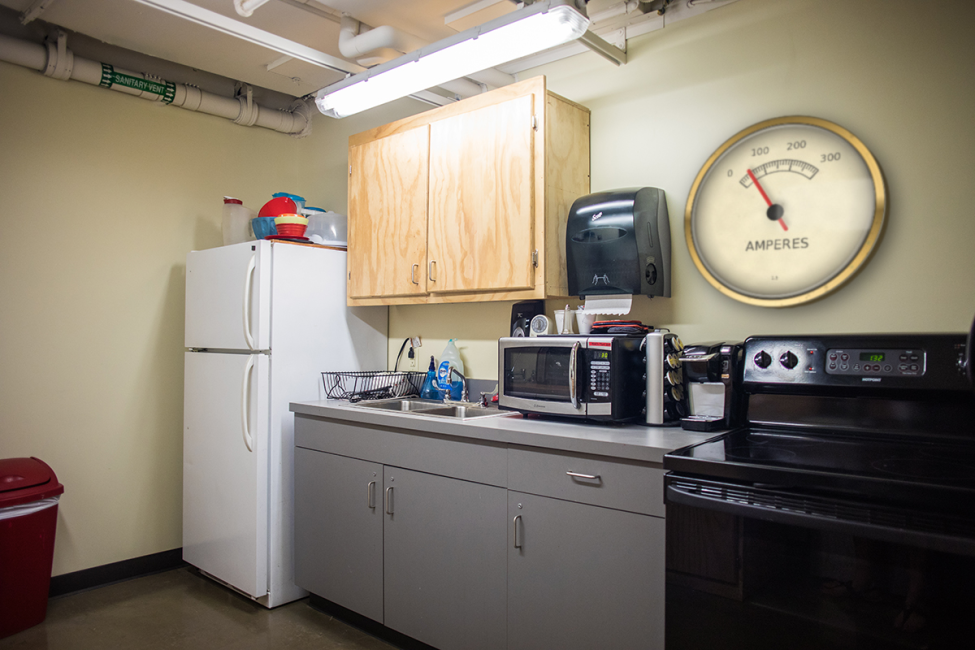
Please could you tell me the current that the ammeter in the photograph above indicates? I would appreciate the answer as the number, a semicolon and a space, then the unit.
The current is 50; A
